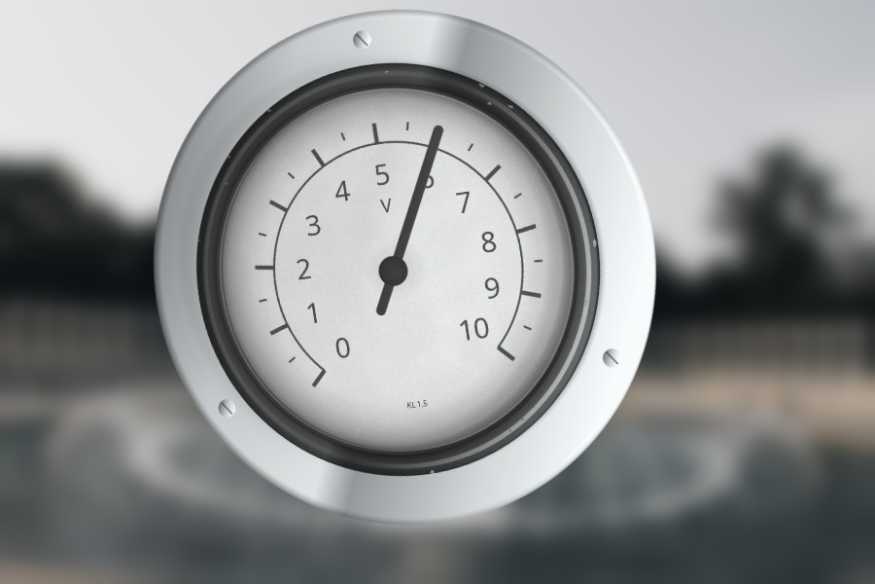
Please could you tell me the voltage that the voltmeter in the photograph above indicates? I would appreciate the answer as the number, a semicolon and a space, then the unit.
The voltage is 6; V
